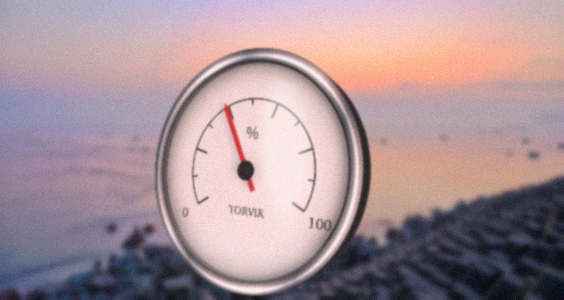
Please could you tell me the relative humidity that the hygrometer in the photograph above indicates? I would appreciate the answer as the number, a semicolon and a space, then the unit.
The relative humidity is 40; %
